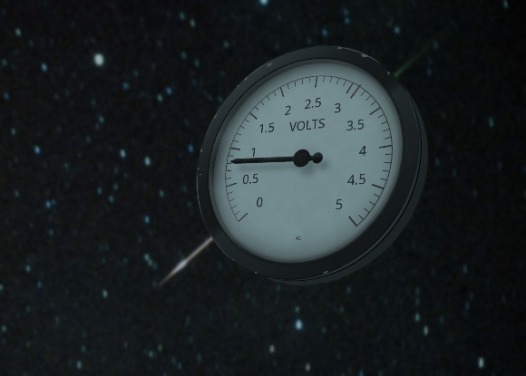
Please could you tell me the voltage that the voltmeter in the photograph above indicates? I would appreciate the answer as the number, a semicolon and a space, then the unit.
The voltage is 0.8; V
